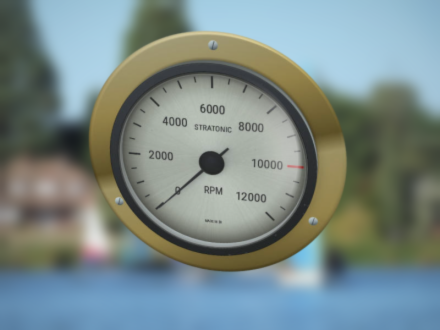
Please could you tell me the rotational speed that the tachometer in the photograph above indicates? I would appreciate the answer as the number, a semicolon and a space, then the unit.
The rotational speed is 0; rpm
